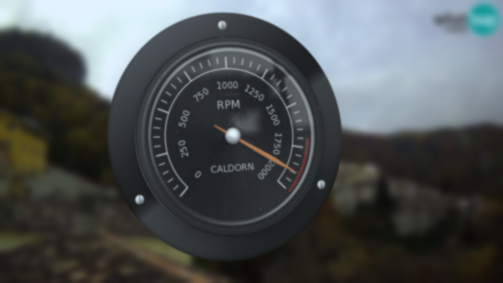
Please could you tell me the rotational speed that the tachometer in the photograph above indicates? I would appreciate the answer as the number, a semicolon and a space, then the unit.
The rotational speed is 1900; rpm
